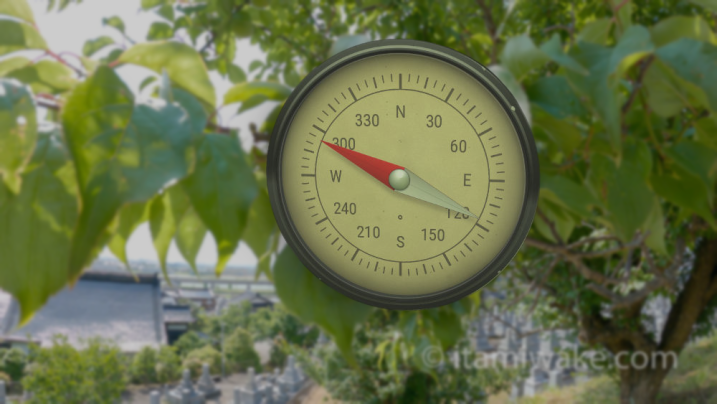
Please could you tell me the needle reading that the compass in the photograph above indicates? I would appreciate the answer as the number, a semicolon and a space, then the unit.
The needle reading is 295; °
